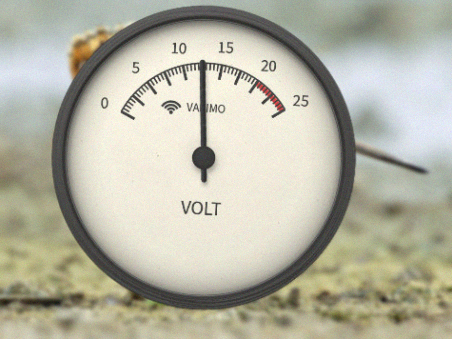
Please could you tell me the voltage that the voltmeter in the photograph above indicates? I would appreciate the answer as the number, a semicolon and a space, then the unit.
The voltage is 12.5; V
